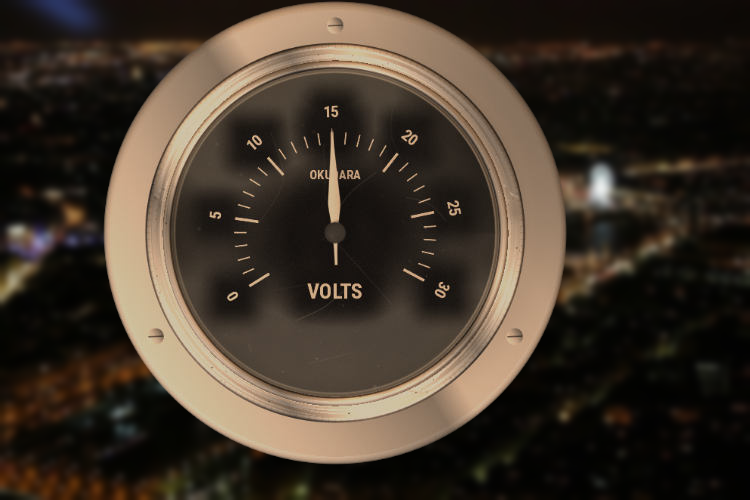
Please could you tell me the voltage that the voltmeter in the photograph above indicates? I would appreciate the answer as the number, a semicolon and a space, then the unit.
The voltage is 15; V
